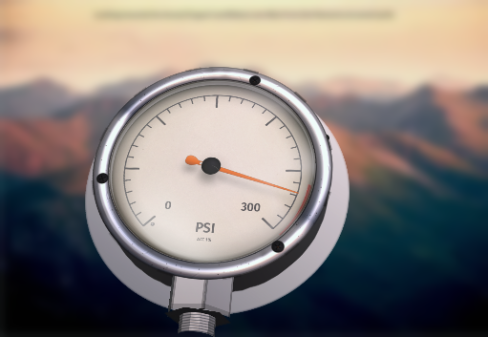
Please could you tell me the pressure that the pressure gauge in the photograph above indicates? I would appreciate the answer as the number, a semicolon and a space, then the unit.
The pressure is 270; psi
